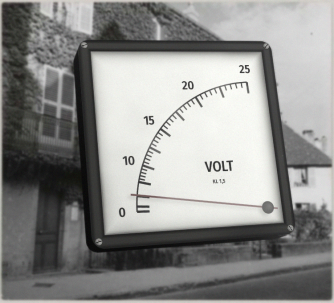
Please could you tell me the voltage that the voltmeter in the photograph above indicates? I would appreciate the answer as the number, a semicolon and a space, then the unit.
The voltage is 5; V
